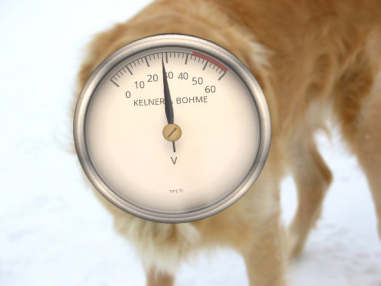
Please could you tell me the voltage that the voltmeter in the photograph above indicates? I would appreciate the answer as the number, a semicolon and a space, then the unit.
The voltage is 28; V
